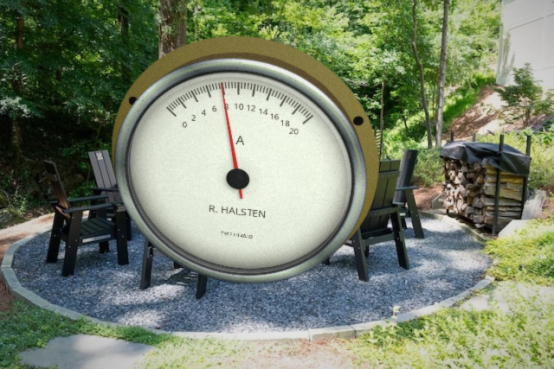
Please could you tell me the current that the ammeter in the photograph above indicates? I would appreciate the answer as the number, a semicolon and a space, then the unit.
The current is 8; A
